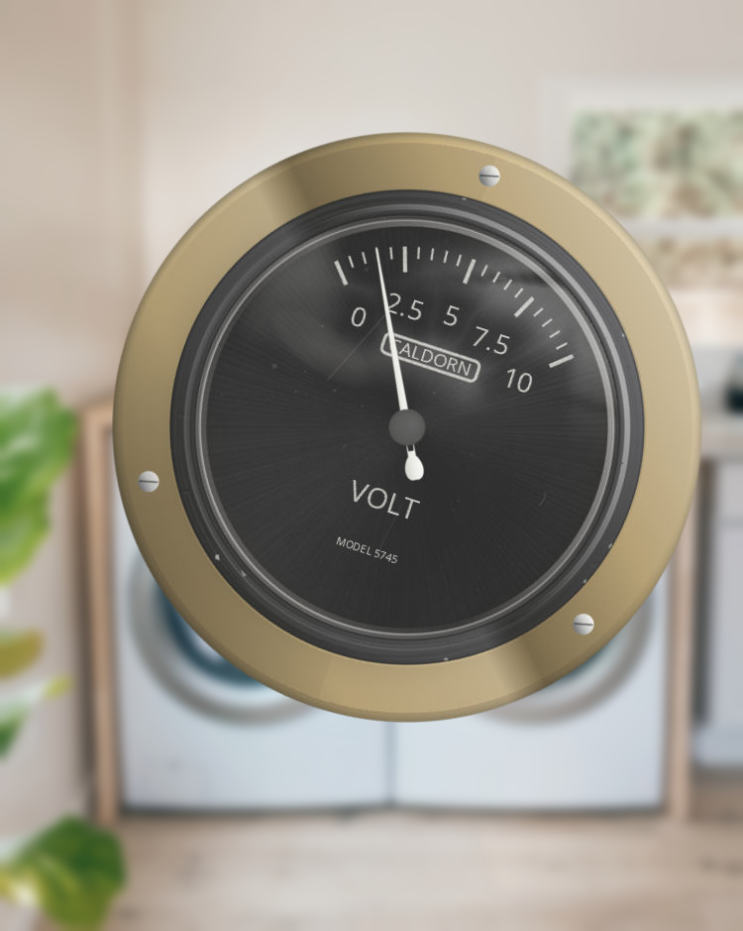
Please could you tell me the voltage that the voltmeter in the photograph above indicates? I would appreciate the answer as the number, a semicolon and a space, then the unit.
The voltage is 1.5; V
